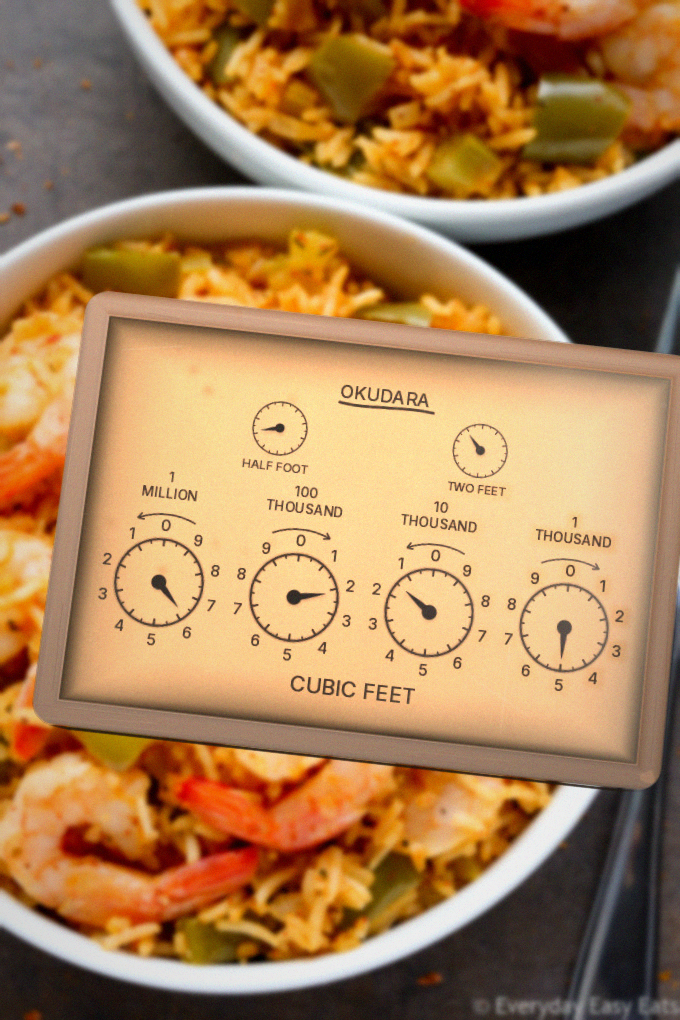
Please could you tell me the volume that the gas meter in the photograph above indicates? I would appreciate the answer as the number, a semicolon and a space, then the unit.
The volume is 621500; ft³
